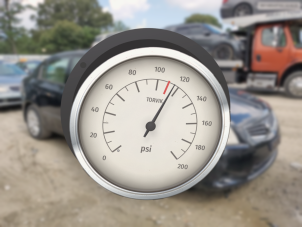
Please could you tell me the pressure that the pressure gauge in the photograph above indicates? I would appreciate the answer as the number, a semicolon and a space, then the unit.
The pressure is 115; psi
